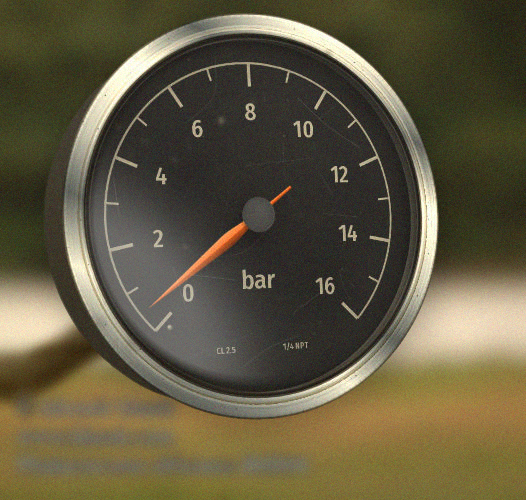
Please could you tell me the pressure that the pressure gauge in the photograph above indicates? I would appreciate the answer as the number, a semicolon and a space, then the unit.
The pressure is 0.5; bar
